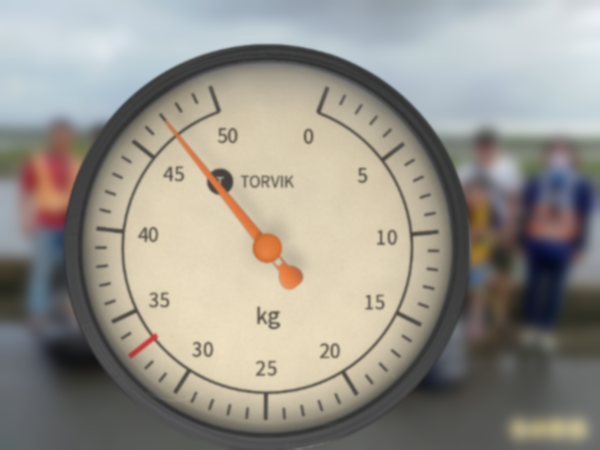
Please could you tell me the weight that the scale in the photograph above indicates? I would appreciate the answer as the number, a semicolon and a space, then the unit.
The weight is 47; kg
